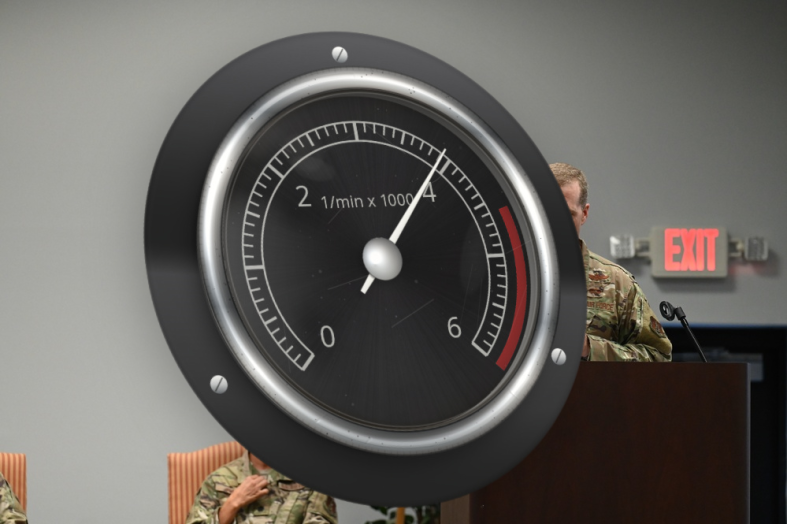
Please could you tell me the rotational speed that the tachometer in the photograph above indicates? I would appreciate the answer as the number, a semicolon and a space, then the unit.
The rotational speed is 3900; rpm
